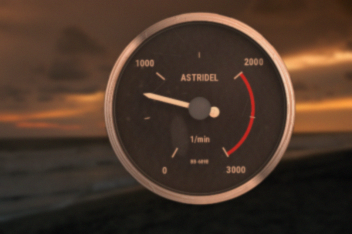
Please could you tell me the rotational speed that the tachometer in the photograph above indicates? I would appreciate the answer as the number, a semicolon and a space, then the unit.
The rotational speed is 750; rpm
